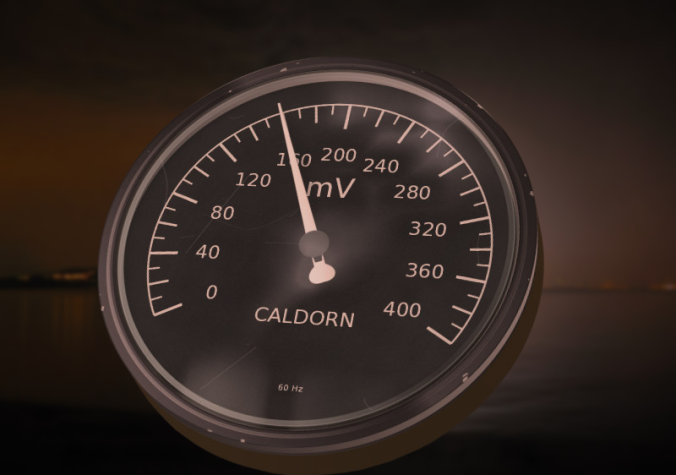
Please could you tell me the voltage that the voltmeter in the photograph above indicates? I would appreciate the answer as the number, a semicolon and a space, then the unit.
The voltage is 160; mV
